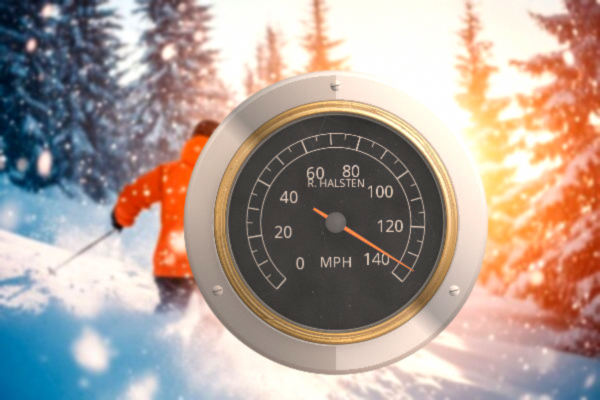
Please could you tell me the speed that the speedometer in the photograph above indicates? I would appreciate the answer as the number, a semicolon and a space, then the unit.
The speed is 135; mph
